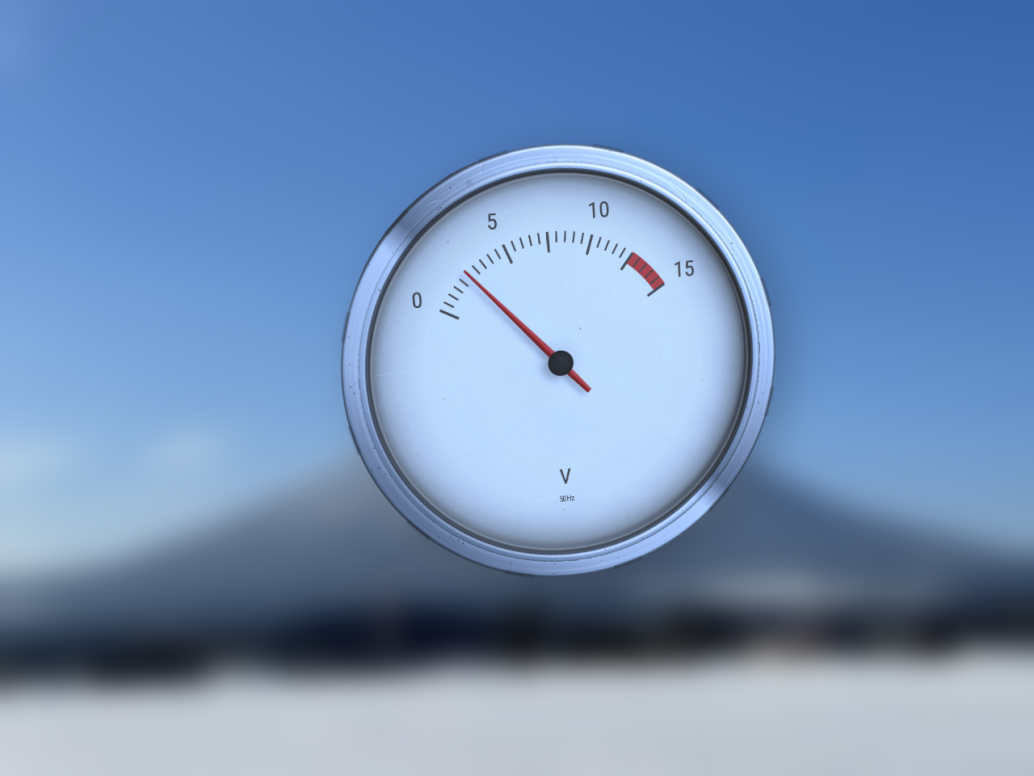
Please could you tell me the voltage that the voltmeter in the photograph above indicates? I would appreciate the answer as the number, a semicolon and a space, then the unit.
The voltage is 2.5; V
